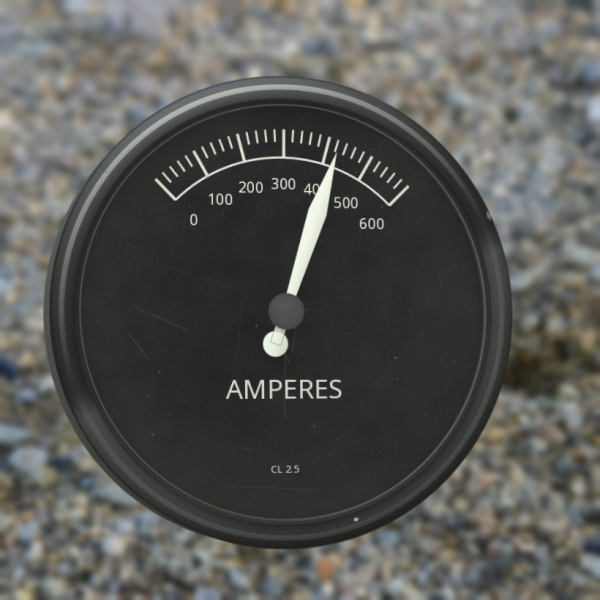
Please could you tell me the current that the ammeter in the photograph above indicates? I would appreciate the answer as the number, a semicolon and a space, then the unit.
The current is 420; A
